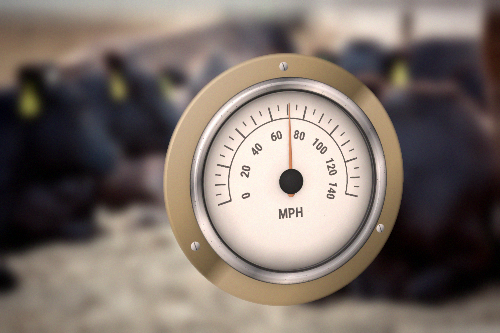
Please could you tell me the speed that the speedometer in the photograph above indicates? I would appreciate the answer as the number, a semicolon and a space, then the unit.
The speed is 70; mph
